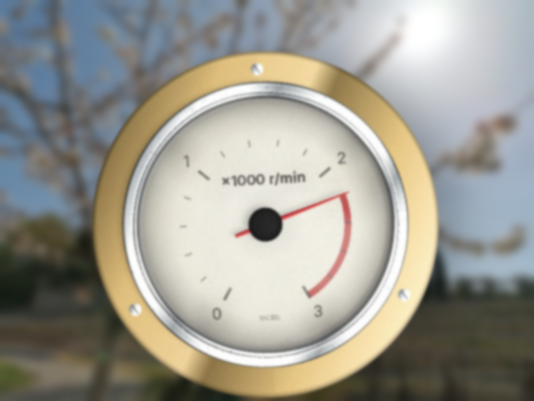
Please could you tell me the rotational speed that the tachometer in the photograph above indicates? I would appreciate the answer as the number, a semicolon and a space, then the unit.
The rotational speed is 2200; rpm
